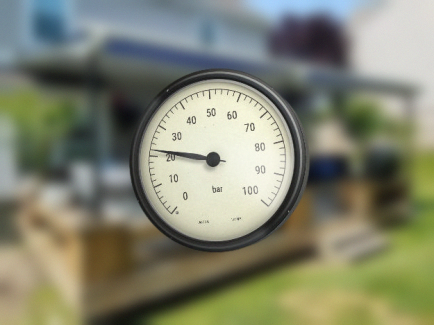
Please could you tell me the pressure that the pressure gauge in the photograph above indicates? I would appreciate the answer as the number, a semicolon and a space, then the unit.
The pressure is 22; bar
